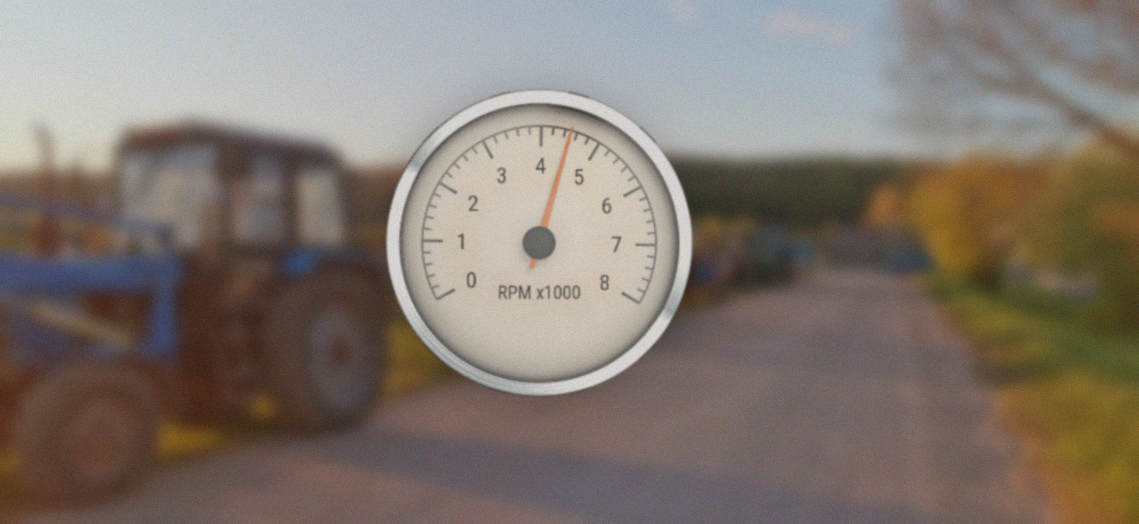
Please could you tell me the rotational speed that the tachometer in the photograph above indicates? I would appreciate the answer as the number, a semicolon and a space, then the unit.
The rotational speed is 4500; rpm
